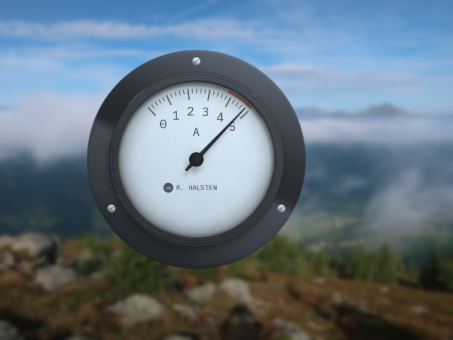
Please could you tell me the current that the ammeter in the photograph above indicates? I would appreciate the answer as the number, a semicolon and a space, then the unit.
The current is 4.8; A
